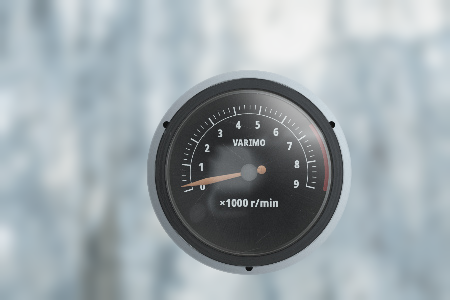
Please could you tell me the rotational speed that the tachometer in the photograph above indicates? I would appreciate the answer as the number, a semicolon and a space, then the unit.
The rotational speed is 200; rpm
